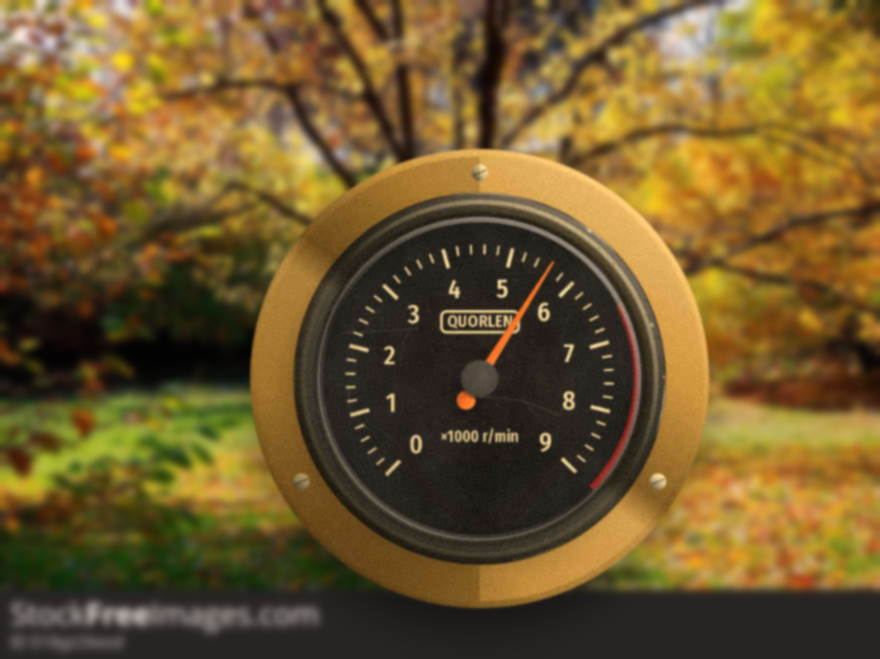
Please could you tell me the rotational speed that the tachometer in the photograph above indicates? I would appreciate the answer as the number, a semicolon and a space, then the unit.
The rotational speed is 5600; rpm
